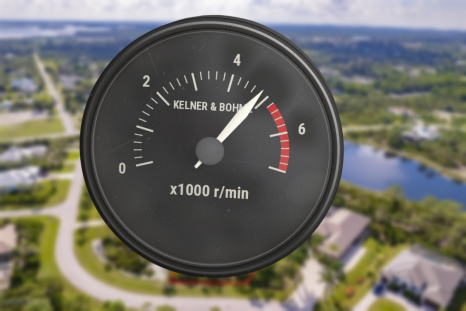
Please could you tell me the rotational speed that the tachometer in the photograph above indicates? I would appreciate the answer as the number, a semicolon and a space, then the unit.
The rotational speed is 4800; rpm
